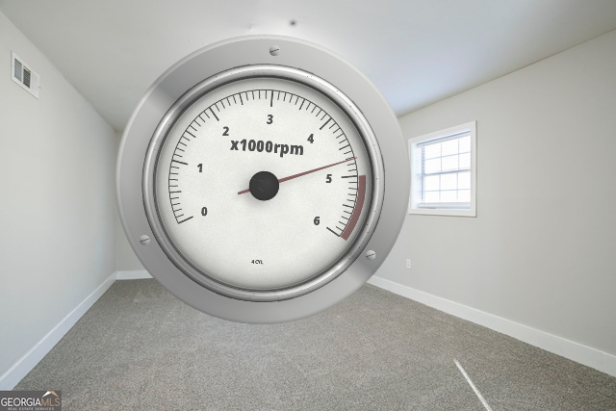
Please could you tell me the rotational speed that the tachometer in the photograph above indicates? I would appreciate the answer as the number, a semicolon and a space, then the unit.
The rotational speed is 4700; rpm
